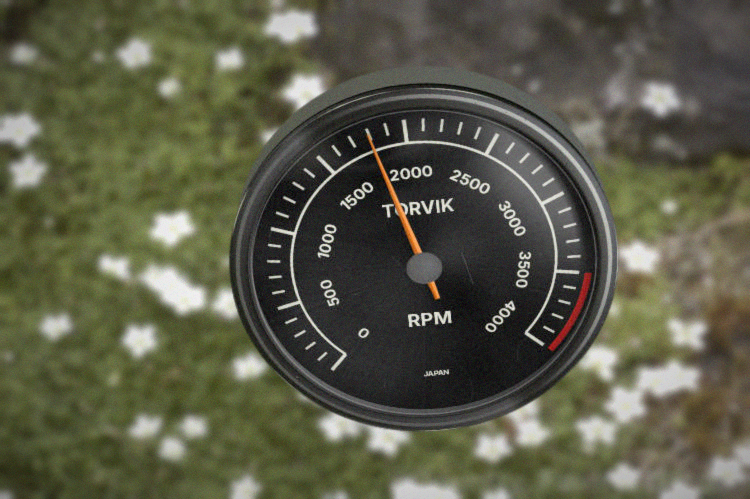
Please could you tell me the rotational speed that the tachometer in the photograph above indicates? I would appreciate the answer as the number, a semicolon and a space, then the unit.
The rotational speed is 1800; rpm
